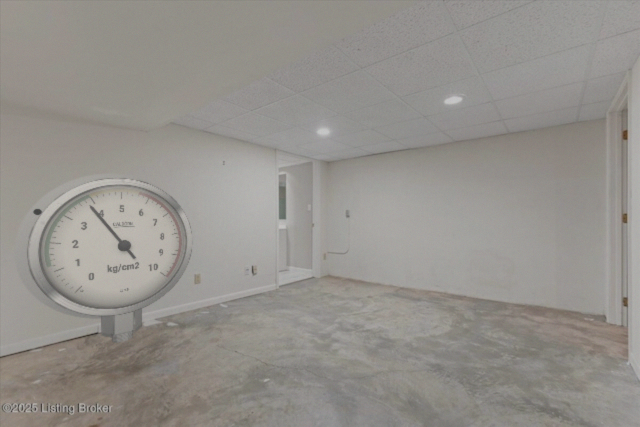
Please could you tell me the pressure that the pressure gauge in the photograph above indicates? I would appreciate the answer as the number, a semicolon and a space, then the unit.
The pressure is 3.8; kg/cm²
